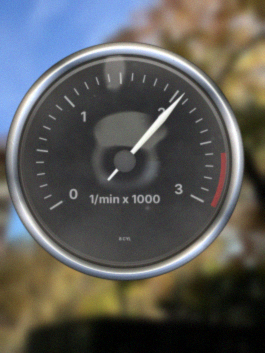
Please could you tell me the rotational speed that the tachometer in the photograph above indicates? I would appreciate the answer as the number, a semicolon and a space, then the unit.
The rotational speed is 2050; rpm
